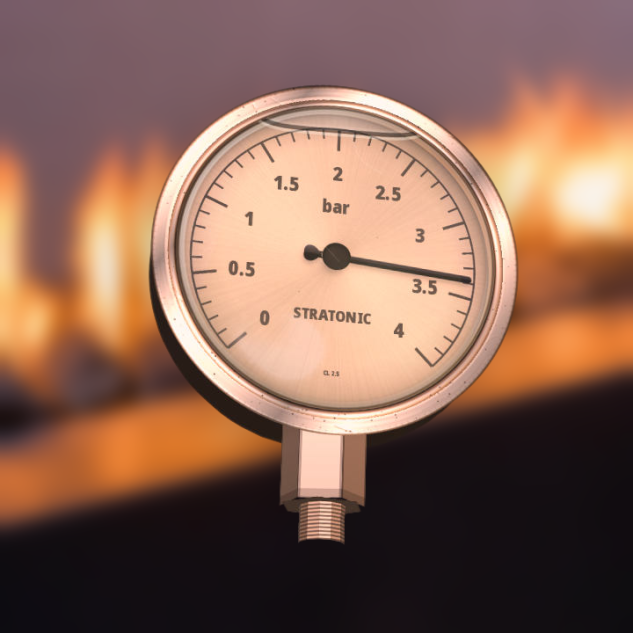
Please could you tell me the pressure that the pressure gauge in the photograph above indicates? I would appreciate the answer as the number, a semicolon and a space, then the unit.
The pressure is 3.4; bar
